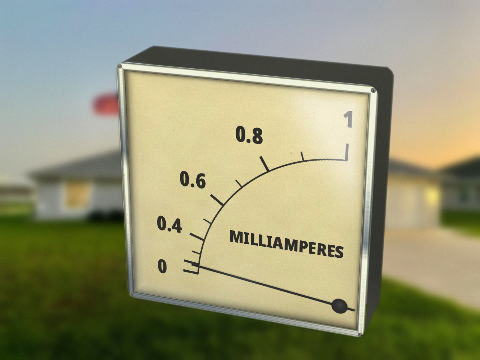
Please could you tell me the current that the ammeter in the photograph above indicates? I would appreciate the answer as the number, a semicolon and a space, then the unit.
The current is 0.2; mA
